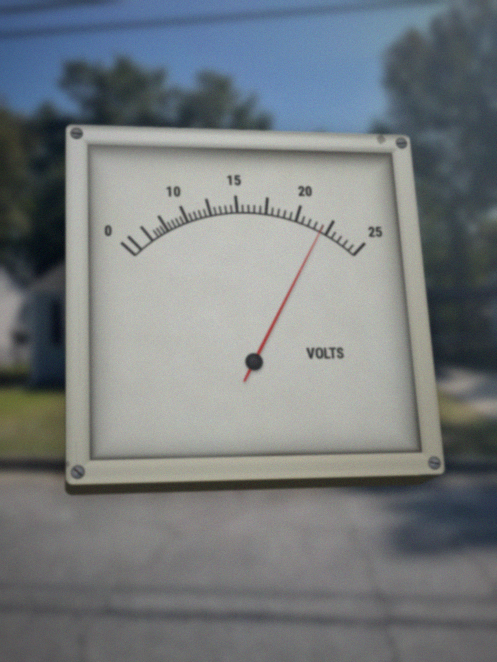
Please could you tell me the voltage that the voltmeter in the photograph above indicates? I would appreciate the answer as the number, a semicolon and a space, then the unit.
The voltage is 22; V
